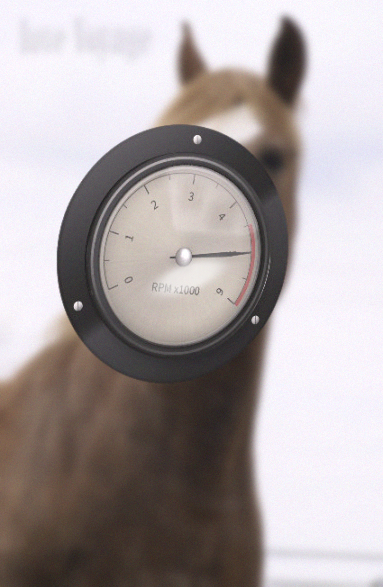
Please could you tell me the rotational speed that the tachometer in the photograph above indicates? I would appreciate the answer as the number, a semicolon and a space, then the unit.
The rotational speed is 5000; rpm
